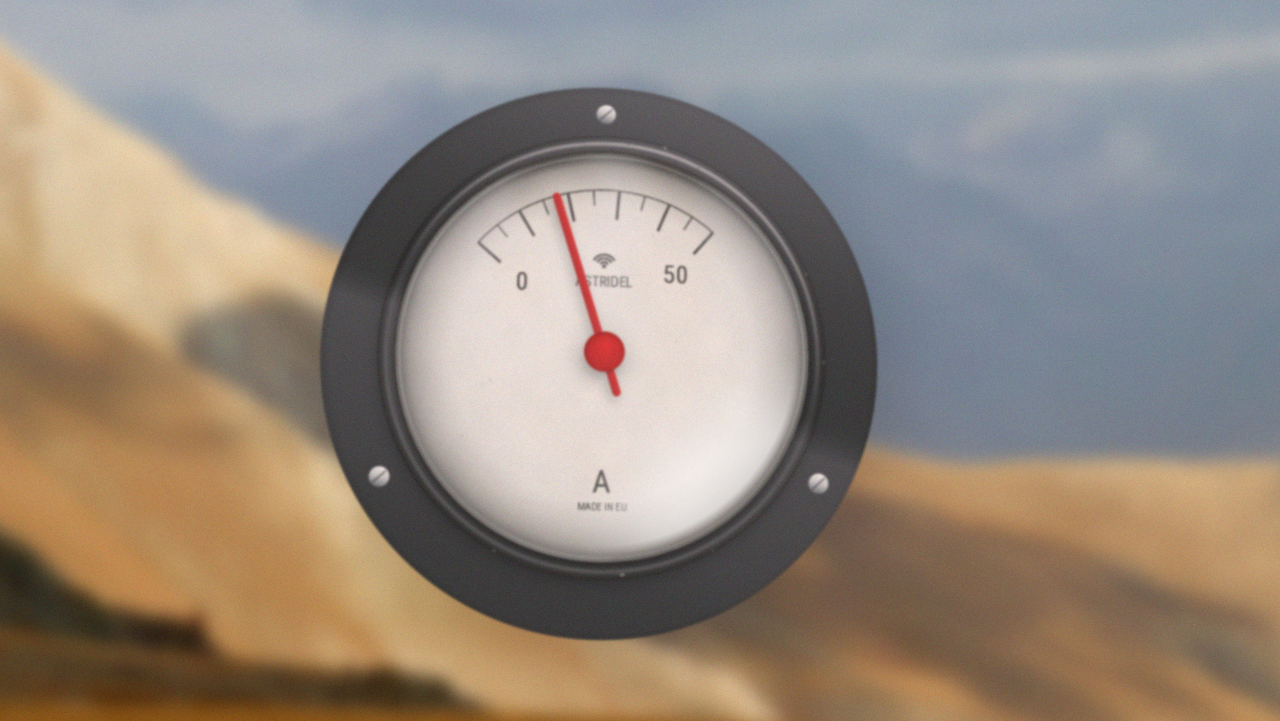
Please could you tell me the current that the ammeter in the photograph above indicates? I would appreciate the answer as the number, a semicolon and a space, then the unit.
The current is 17.5; A
